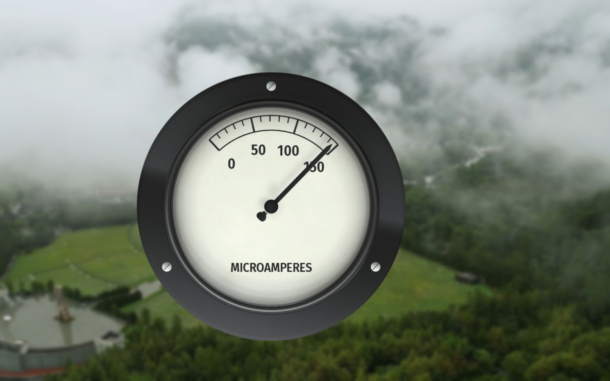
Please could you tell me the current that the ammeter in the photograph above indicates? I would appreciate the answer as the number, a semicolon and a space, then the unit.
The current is 145; µA
